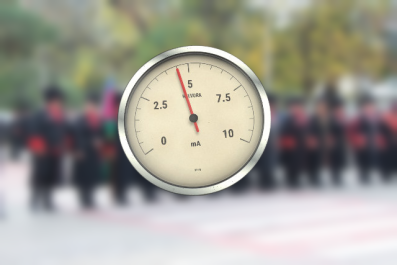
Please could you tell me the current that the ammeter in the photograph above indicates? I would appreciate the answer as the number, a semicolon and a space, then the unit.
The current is 4.5; mA
